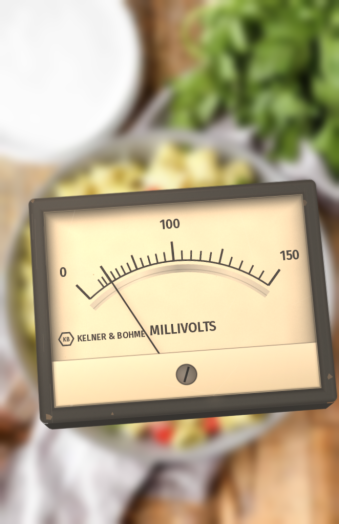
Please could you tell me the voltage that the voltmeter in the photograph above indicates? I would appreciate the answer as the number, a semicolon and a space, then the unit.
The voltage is 50; mV
